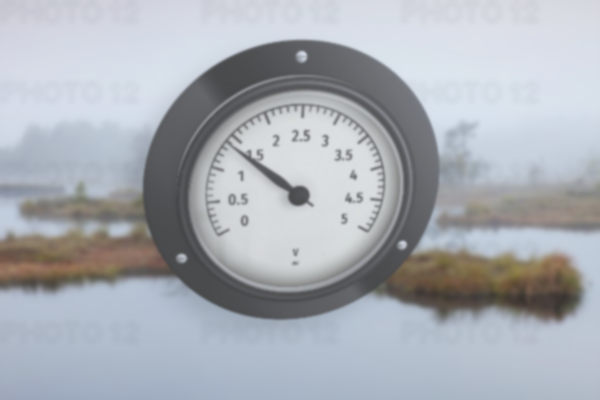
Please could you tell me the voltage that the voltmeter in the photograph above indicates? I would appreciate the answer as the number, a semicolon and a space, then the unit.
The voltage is 1.4; V
